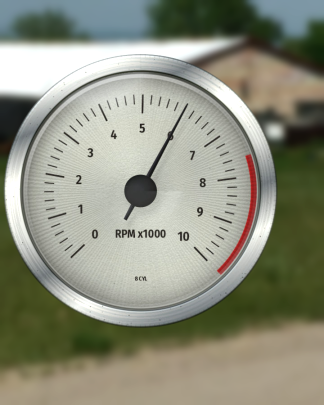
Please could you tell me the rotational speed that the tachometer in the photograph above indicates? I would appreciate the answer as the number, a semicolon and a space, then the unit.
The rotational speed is 6000; rpm
